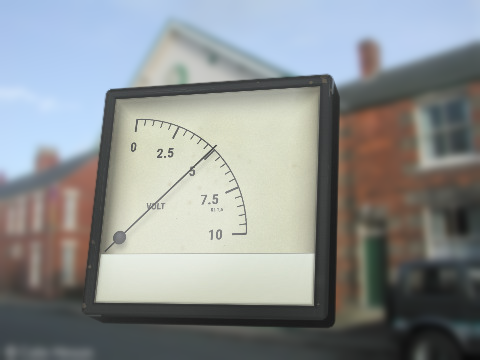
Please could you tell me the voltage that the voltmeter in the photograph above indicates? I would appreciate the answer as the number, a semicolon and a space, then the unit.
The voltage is 5; V
